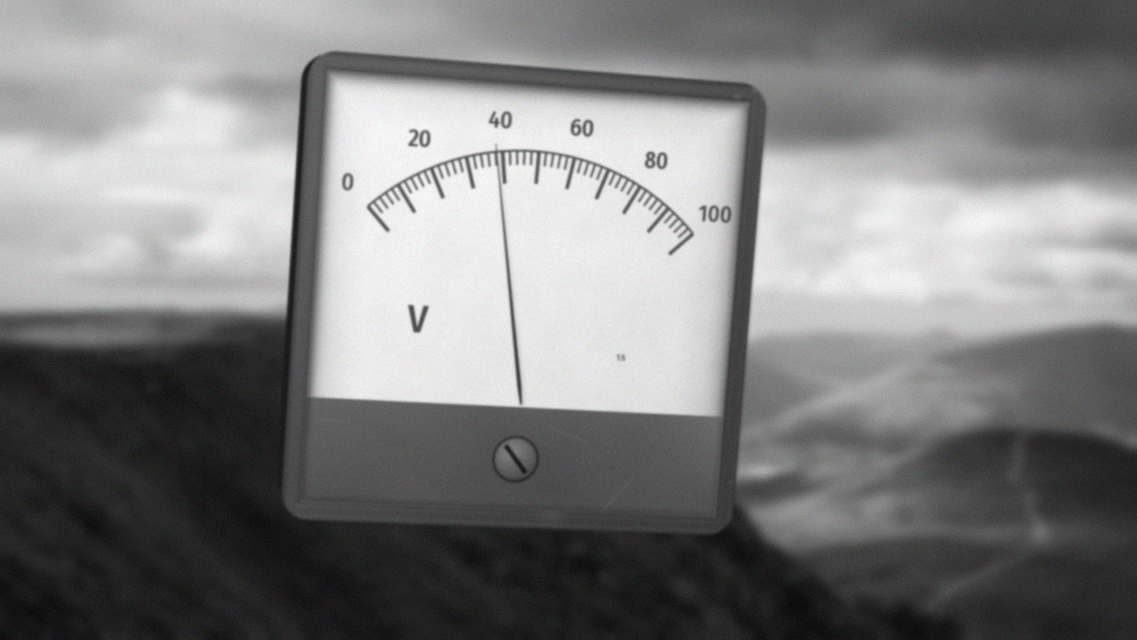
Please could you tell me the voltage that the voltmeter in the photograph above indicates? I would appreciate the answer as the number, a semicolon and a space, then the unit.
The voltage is 38; V
